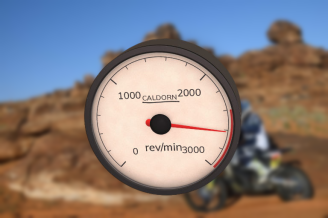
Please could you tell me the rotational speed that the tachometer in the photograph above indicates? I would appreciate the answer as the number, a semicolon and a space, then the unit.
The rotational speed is 2600; rpm
